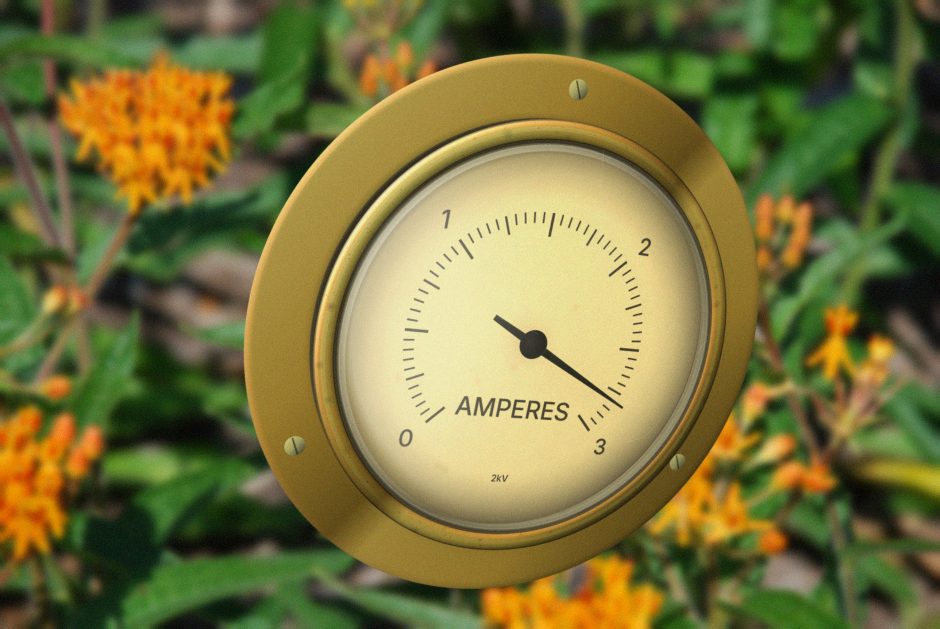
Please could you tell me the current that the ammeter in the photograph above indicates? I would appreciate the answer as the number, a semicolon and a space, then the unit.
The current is 2.8; A
